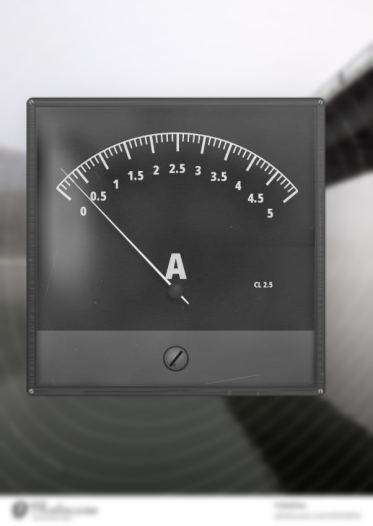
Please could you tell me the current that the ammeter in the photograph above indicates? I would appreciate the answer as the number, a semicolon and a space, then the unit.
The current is 0.3; A
